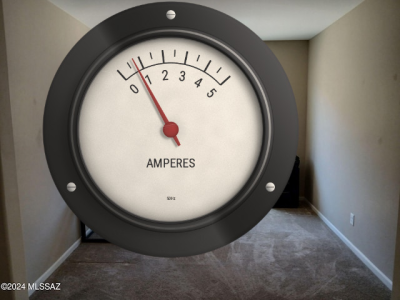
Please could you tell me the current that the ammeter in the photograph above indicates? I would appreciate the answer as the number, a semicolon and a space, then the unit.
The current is 0.75; A
